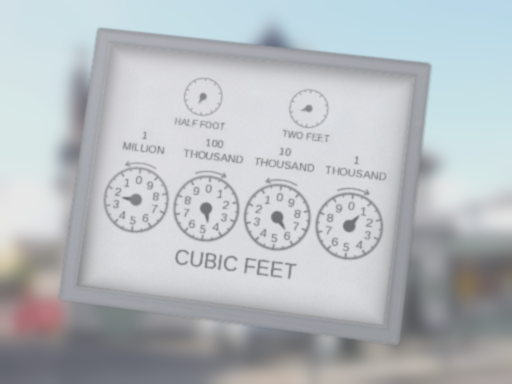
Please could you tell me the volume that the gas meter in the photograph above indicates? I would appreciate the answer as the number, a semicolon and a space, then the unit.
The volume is 246100; ft³
